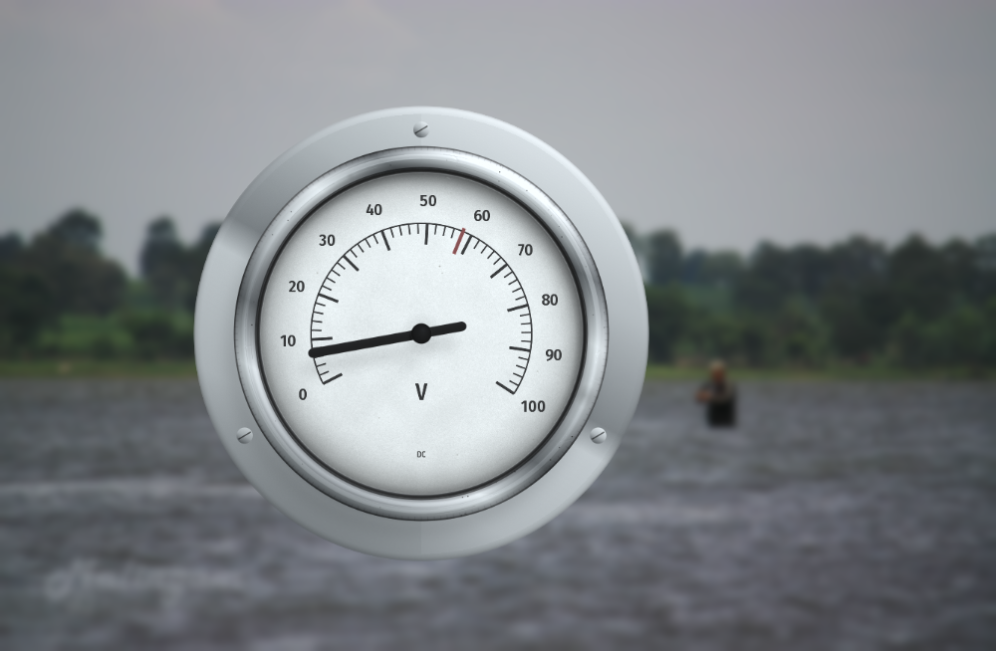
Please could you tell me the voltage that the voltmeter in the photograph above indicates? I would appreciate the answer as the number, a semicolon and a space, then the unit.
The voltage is 7; V
